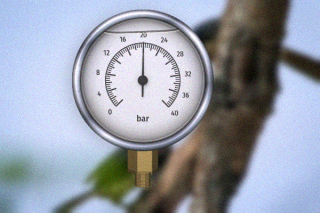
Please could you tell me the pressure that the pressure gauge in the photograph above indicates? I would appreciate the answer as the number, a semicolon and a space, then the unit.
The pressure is 20; bar
